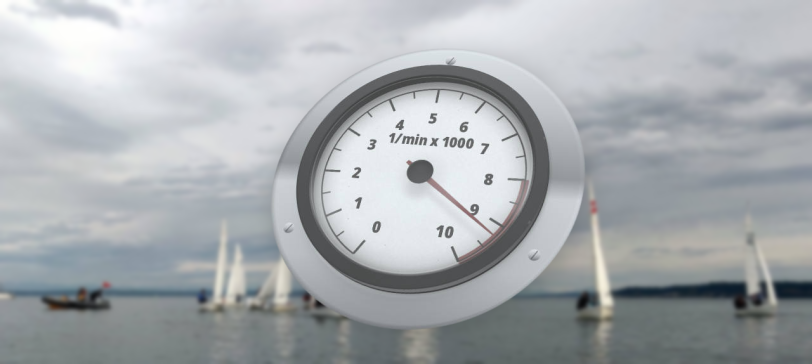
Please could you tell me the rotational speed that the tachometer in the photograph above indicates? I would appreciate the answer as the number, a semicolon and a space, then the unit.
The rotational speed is 9250; rpm
